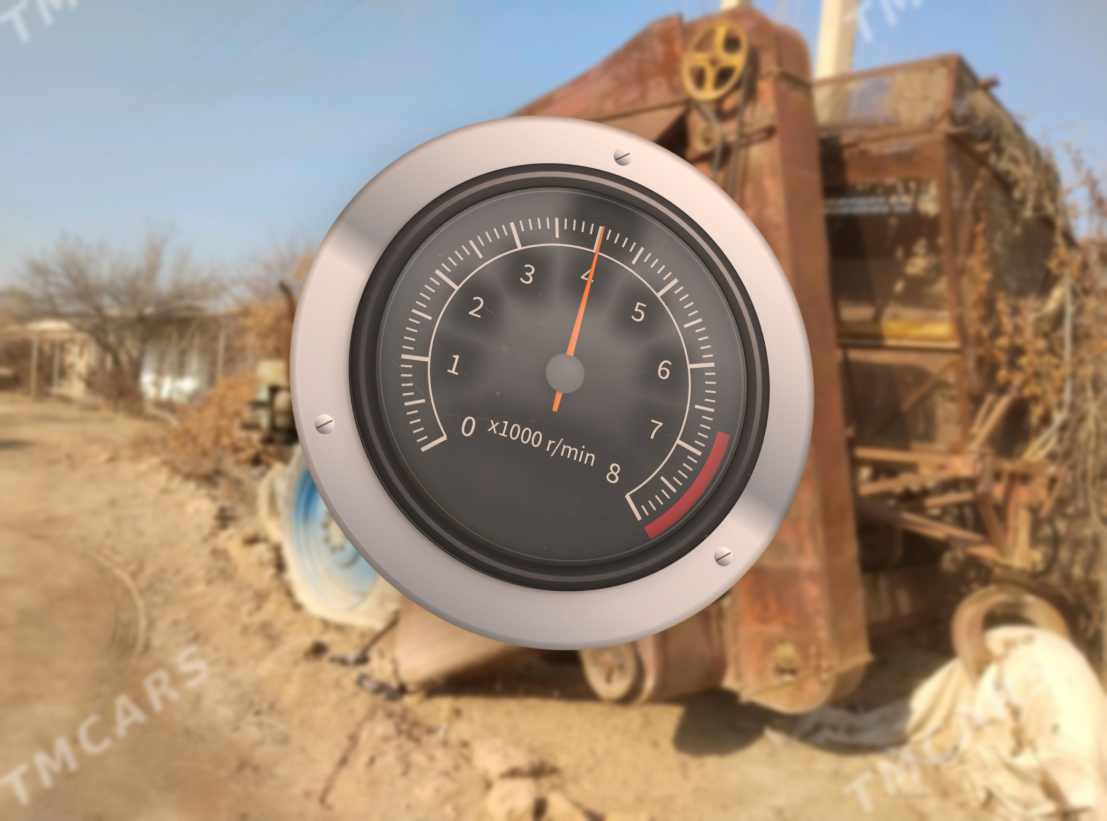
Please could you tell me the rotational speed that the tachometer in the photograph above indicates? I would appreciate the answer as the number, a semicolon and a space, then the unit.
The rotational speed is 4000; rpm
